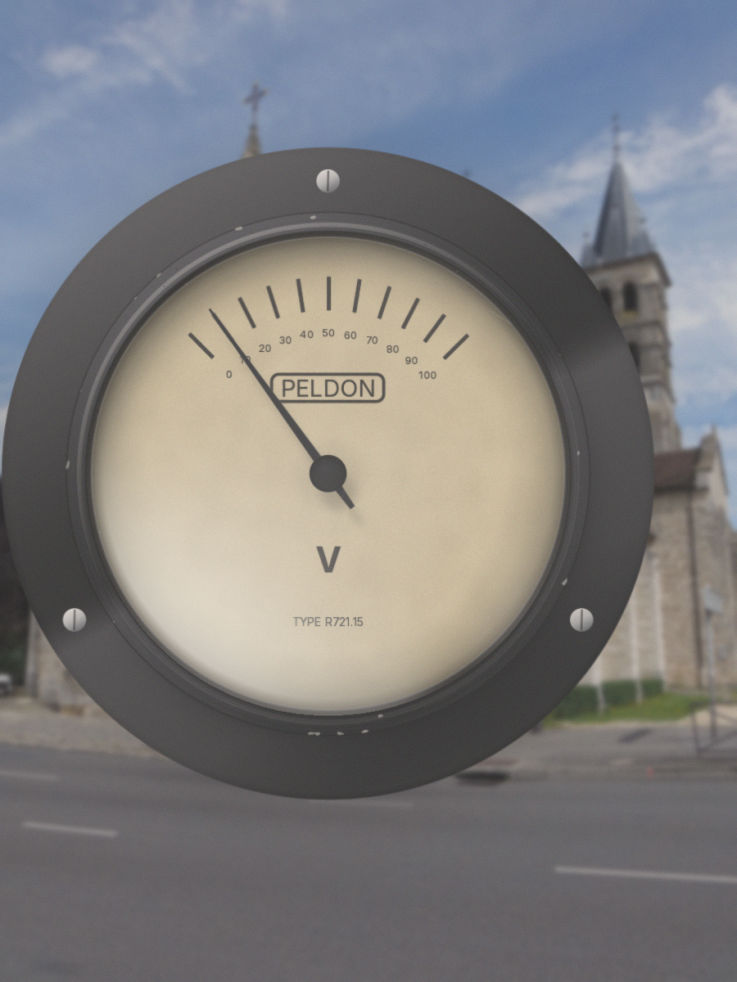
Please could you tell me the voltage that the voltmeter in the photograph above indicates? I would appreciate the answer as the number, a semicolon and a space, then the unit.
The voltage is 10; V
